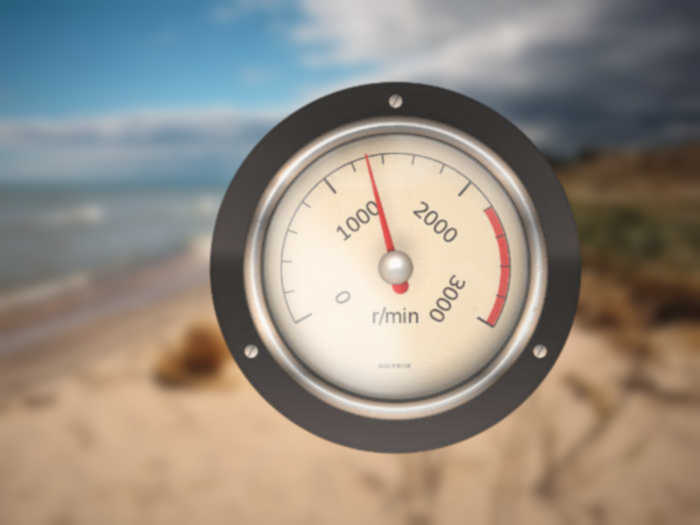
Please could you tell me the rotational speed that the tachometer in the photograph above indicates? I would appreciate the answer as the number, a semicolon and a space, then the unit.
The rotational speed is 1300; rpm
